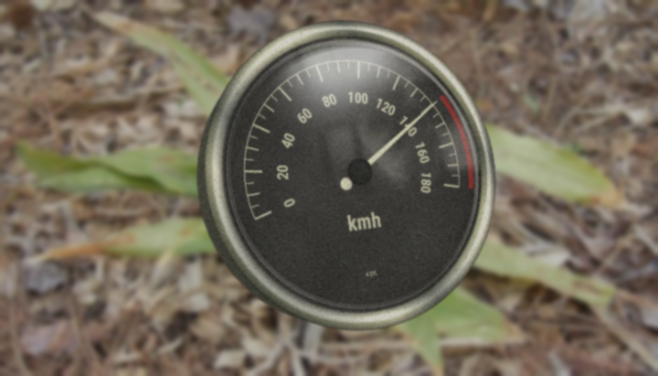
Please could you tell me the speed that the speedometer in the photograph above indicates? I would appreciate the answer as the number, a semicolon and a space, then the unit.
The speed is 140; km/h
